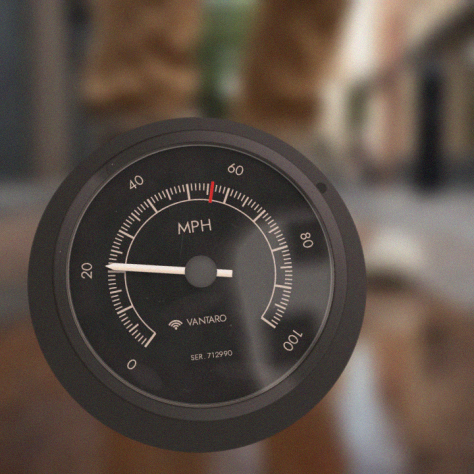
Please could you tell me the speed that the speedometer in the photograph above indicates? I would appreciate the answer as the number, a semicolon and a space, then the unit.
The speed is 21; mph
